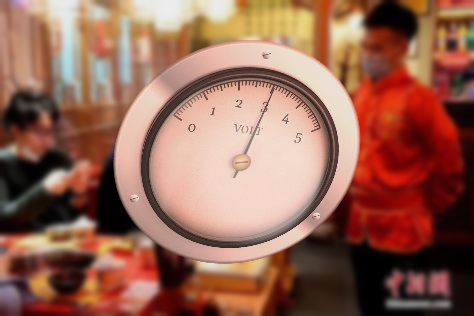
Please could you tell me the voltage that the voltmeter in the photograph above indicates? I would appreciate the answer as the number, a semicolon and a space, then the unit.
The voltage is 3; V
